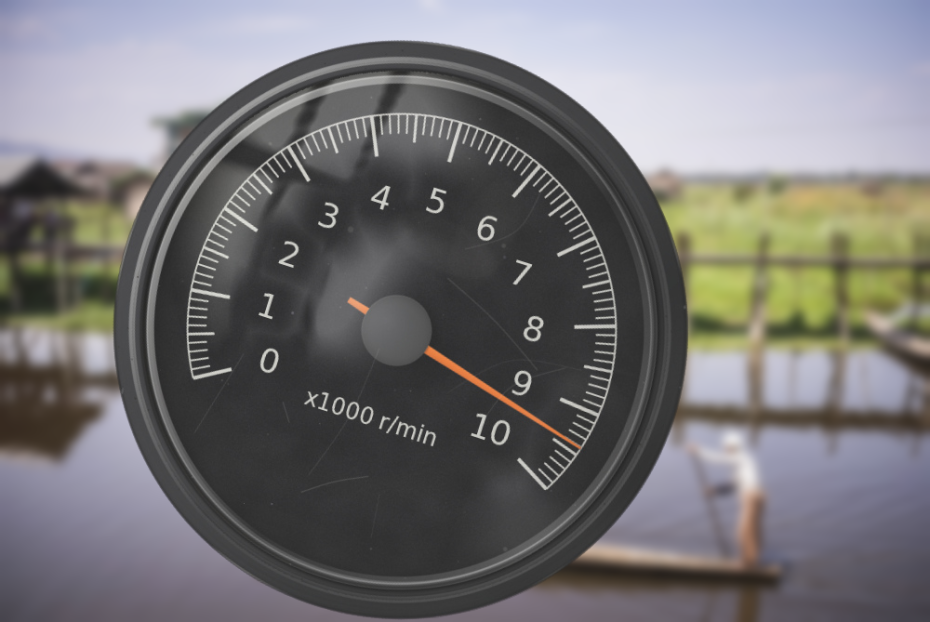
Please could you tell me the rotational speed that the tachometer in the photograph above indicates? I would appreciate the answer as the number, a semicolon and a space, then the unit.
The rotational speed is 9400; rpm
